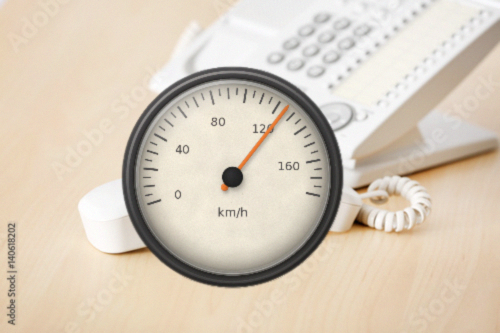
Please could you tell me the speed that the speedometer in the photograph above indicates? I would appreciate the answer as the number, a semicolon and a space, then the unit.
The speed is 125; km/h
